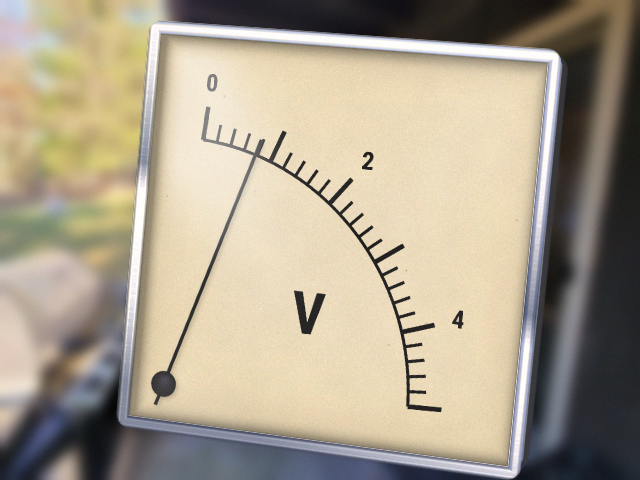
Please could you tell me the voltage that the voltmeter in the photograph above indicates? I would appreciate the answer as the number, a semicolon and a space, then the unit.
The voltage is 0.8; V
